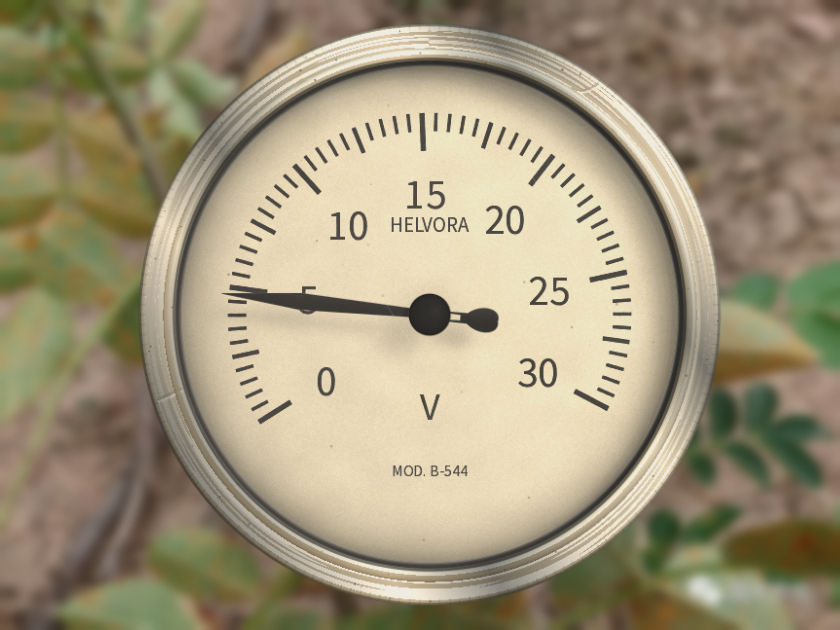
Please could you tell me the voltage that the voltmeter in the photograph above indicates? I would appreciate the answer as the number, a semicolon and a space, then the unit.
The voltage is 4.75; V
